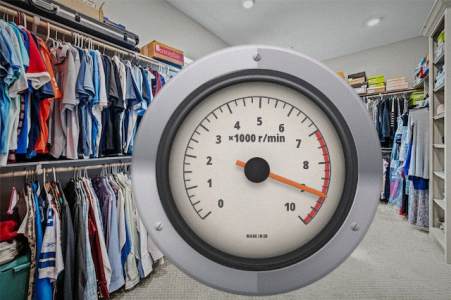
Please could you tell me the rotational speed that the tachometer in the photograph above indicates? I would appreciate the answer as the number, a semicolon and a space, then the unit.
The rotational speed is 9000; rpm
